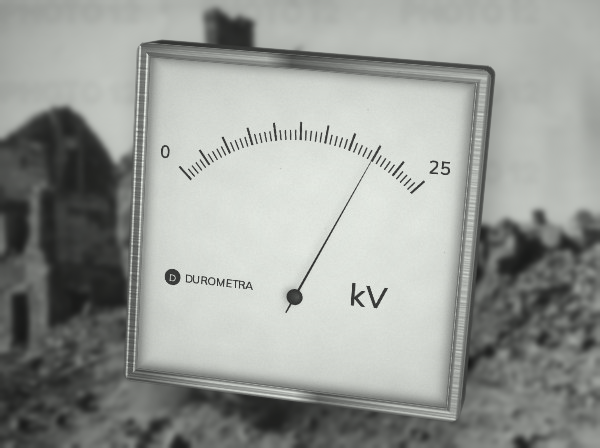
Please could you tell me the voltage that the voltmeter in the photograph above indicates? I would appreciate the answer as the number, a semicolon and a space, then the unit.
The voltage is 20; kV
